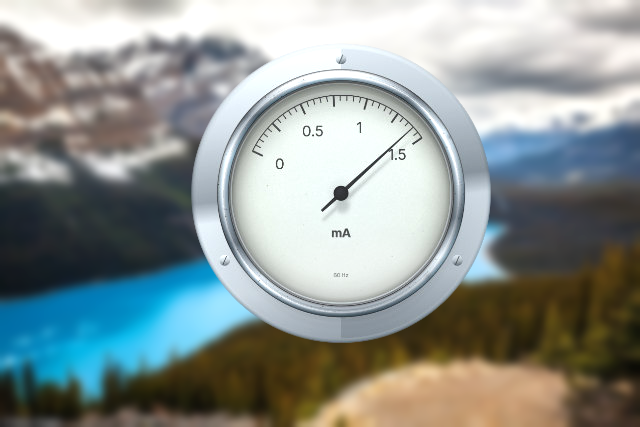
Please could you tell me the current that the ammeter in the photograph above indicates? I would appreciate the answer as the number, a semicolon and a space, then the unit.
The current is 1.4; mA
